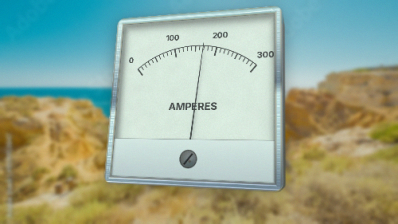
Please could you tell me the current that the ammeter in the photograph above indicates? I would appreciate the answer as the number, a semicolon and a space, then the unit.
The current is 170; A
